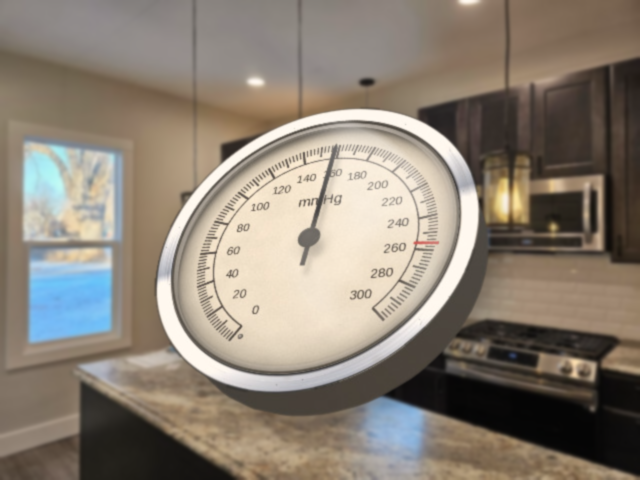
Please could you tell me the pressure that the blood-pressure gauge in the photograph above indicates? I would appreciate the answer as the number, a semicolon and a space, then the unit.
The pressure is 160; mmHg
